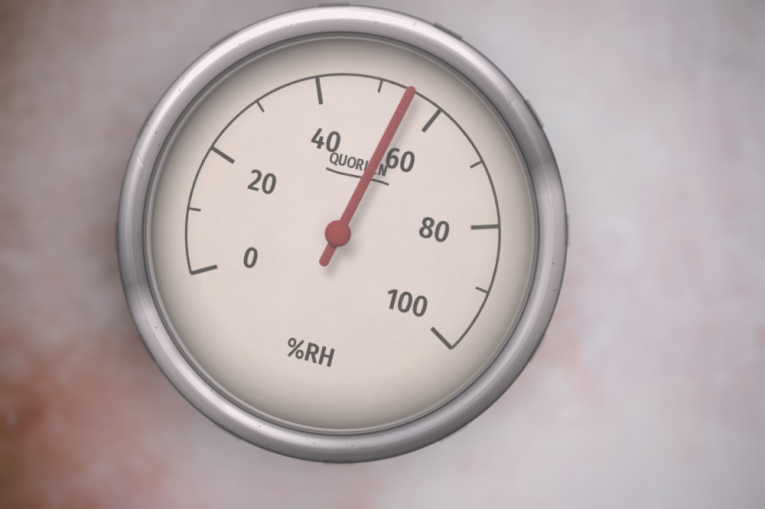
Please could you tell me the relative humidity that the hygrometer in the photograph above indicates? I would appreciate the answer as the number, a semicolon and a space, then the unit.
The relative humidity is 55; %
